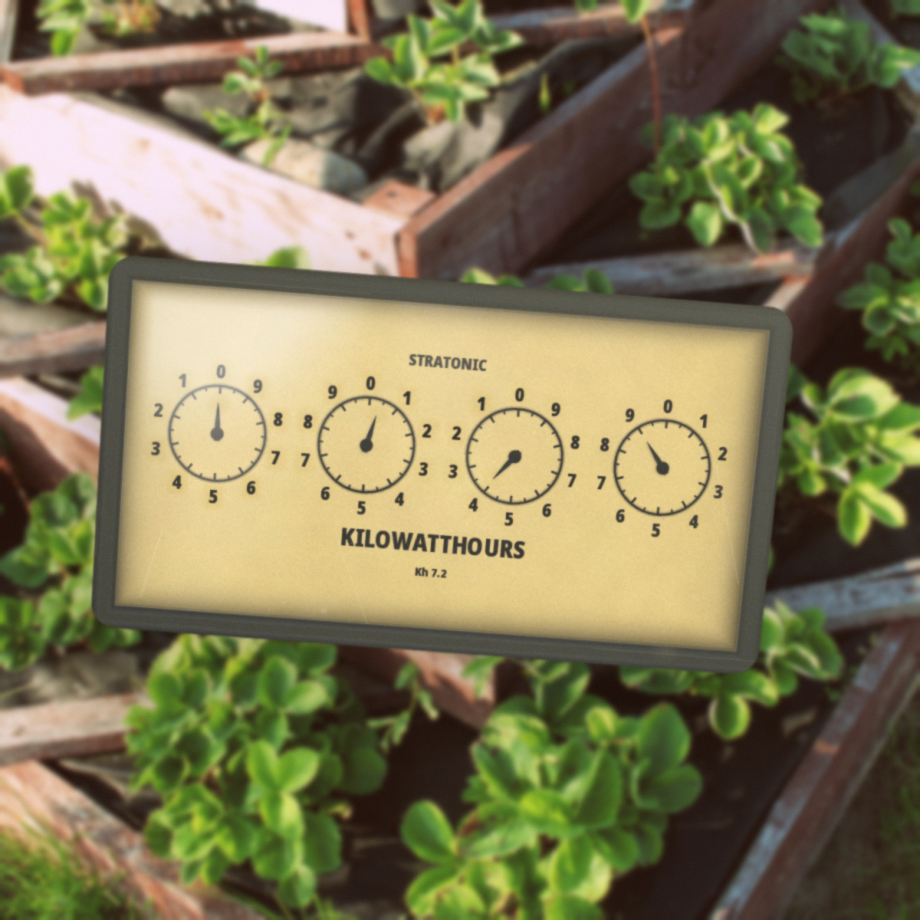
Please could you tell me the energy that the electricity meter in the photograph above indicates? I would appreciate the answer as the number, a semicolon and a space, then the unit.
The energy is 39; kWh
